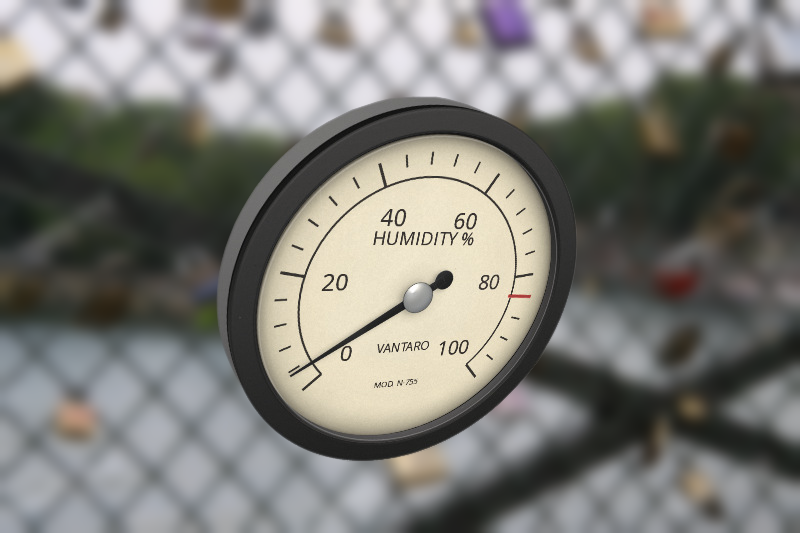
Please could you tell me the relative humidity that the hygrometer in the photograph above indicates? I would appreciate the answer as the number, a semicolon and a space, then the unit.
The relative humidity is 4; %
